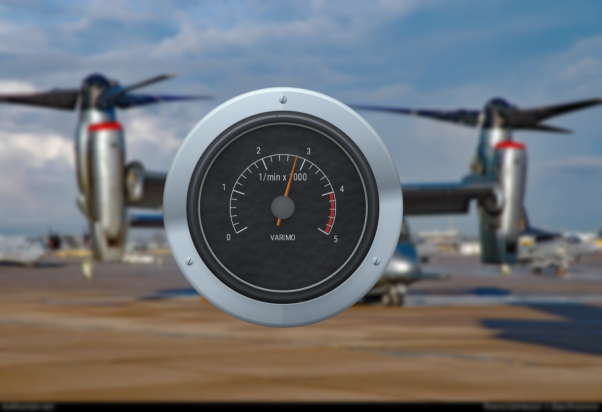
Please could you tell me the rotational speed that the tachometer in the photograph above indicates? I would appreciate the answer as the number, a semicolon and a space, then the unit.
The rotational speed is 2800; rpm
